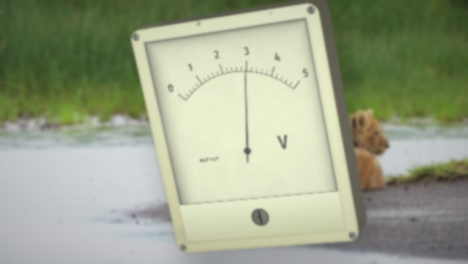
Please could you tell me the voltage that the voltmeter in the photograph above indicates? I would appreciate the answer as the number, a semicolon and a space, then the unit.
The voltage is 3; V
